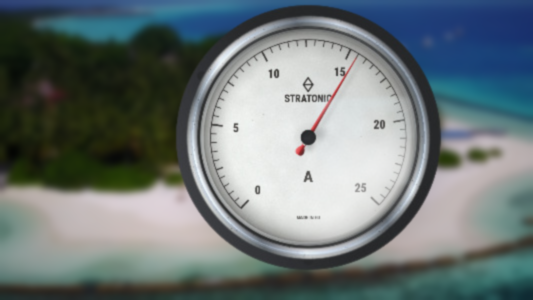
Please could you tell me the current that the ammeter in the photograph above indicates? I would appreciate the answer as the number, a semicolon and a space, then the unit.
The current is 15.5; A
